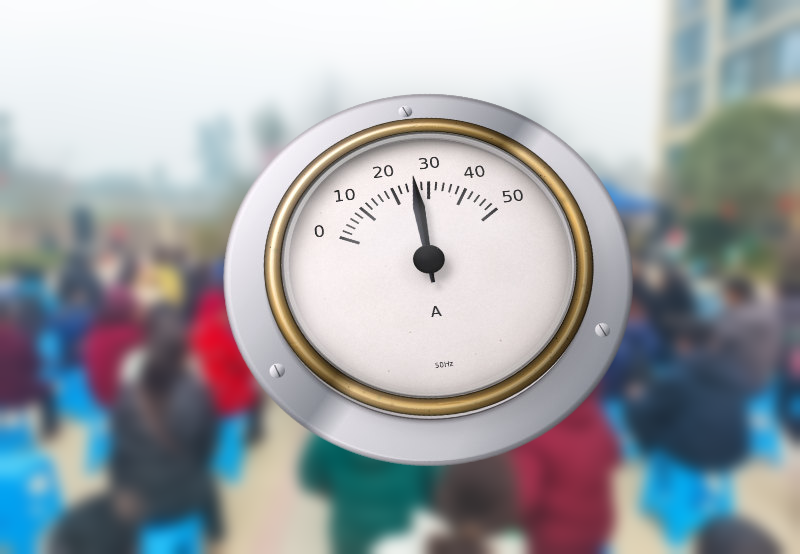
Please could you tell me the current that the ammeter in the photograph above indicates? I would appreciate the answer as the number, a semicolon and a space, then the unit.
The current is 26; A
